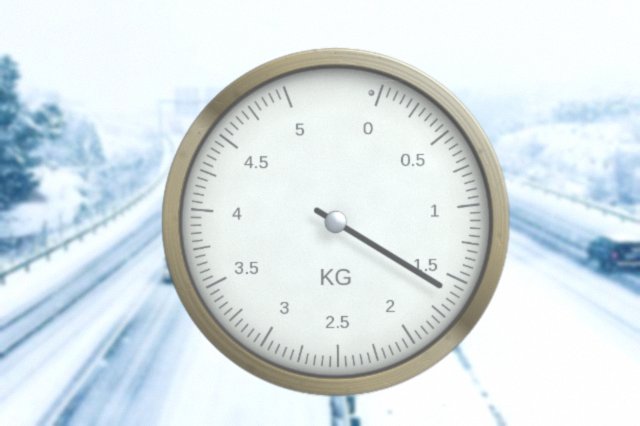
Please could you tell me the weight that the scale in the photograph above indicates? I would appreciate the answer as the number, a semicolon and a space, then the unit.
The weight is 1.6; kg
